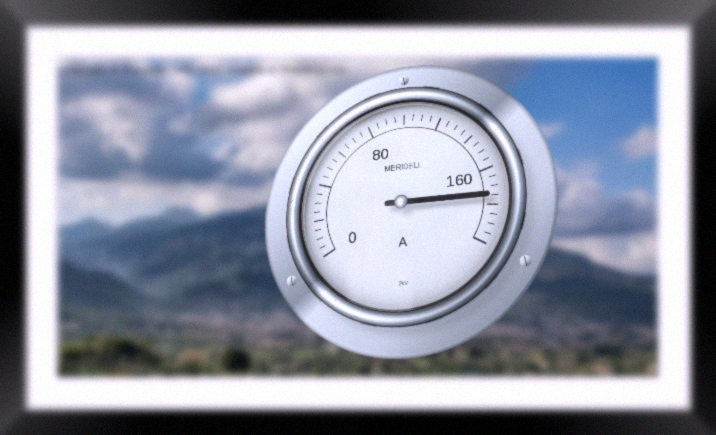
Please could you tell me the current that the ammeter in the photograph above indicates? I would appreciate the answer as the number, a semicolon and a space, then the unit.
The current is 175; A
